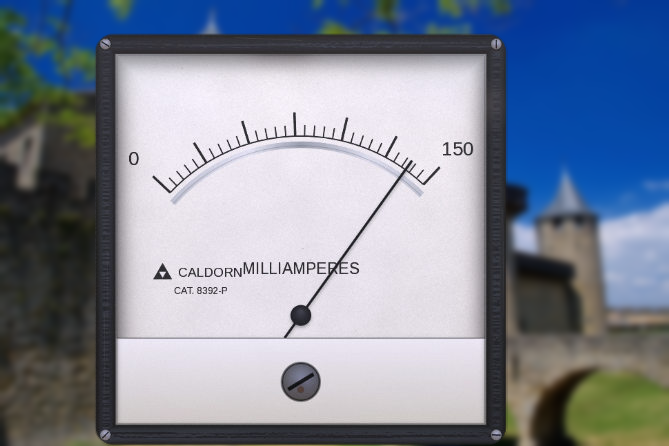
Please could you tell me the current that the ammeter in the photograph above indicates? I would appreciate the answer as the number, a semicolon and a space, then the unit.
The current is 137.5; mA
